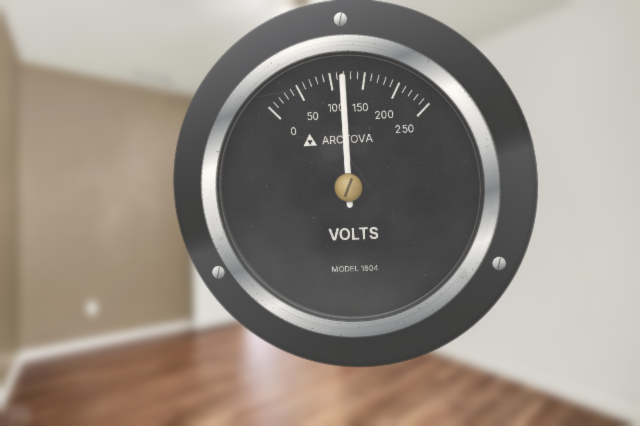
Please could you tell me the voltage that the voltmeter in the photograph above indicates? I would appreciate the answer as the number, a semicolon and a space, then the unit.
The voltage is 120; V
